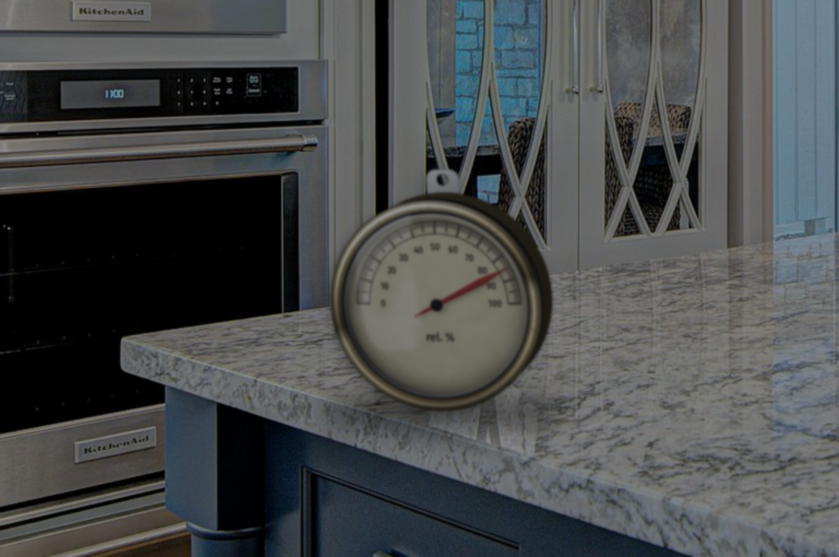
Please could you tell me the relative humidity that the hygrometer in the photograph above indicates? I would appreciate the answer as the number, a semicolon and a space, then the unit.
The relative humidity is 85; %
